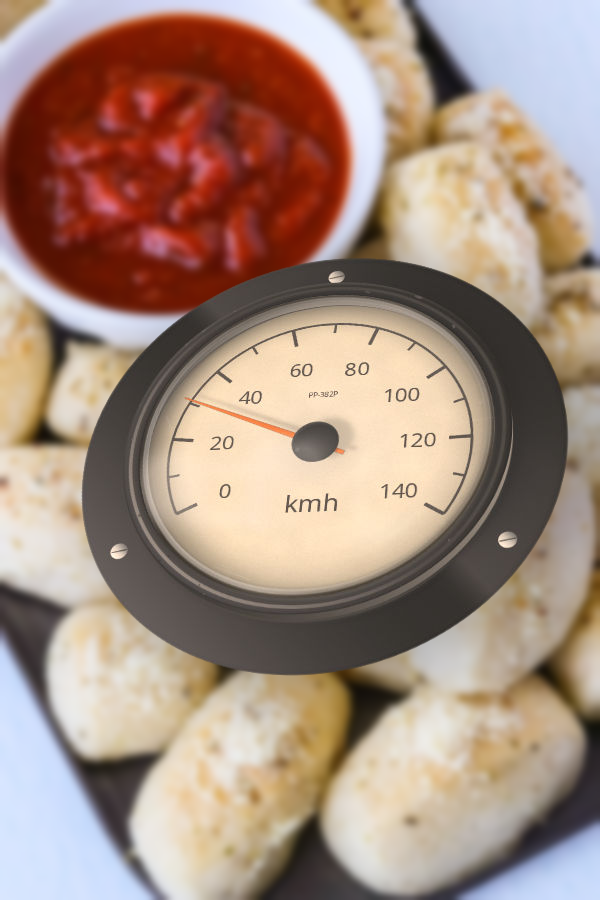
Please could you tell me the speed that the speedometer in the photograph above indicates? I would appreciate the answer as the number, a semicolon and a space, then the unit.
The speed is 30; km/h
